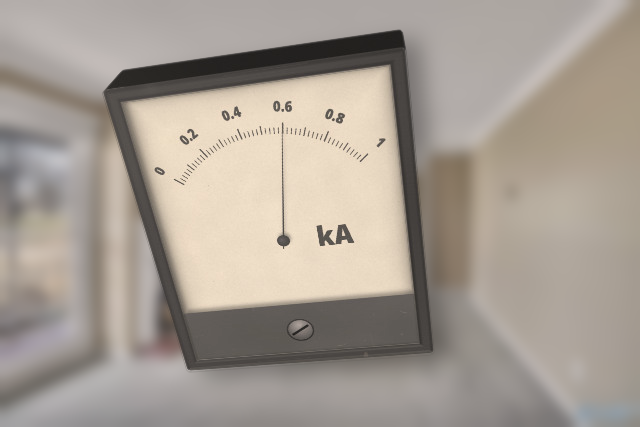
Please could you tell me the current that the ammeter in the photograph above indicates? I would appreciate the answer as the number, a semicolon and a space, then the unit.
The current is 0.6; kA
